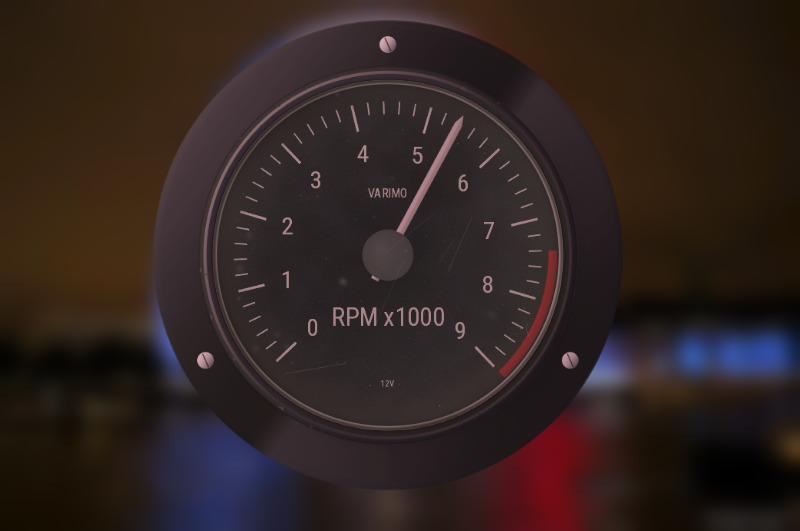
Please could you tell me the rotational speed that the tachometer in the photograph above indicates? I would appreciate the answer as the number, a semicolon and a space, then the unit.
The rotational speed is 5400; rpm
